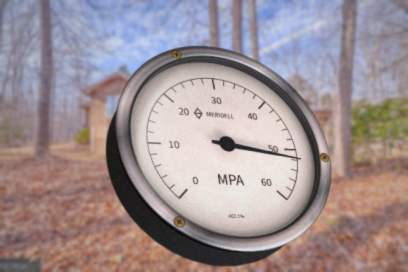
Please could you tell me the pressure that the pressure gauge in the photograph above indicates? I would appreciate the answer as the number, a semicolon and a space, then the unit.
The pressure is 52; MPa
